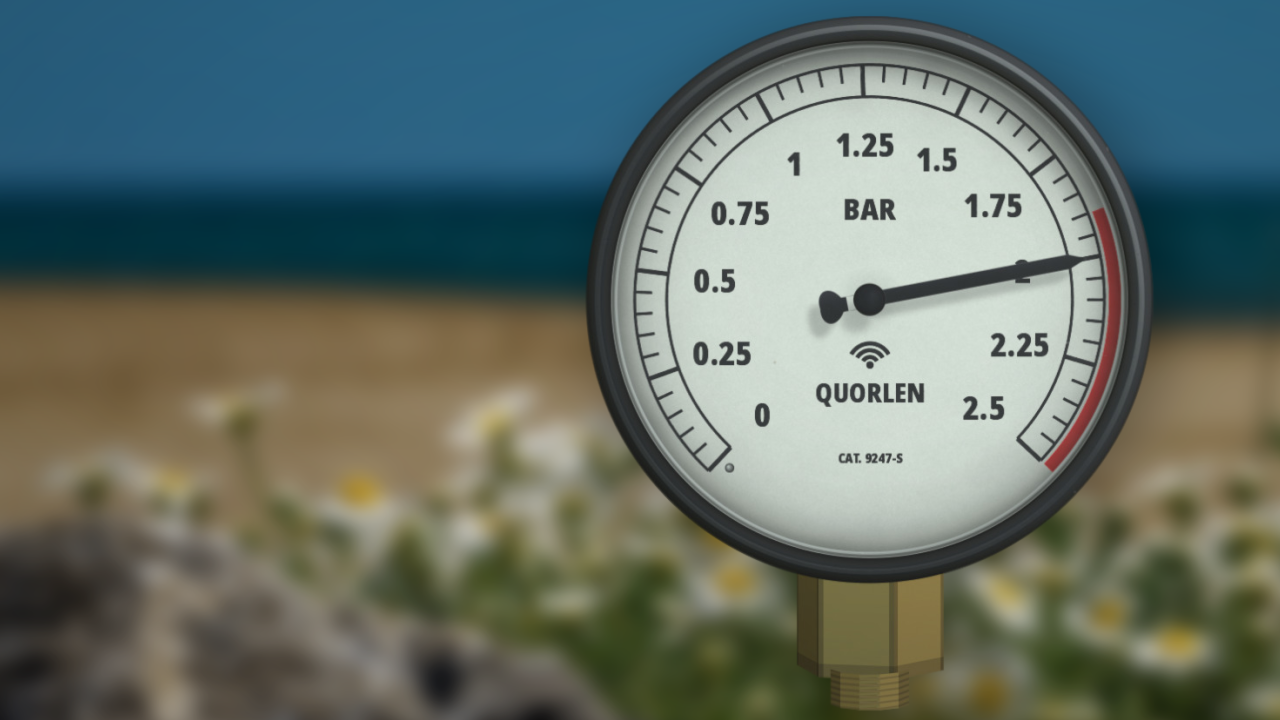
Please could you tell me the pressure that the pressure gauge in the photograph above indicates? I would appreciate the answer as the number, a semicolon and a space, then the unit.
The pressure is 2; bar
